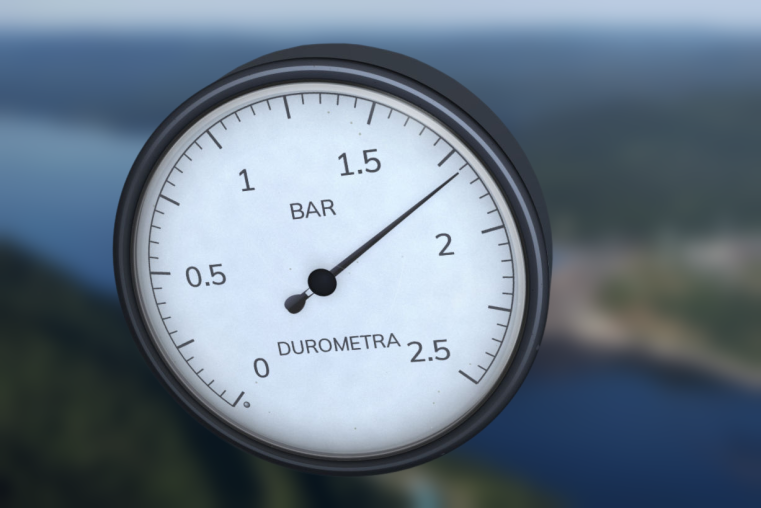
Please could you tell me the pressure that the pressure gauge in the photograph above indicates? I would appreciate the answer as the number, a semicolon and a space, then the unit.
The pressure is 1.8; bar
